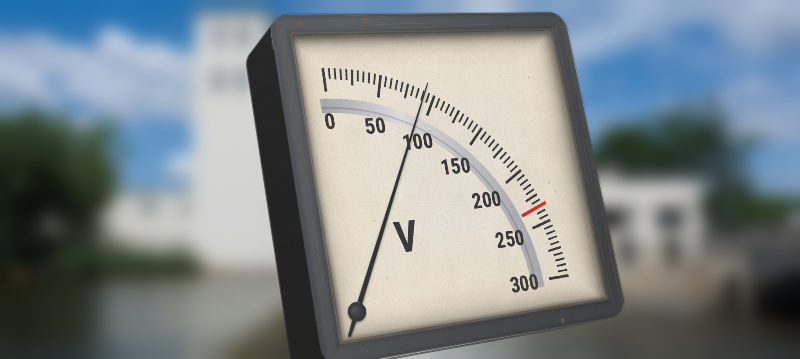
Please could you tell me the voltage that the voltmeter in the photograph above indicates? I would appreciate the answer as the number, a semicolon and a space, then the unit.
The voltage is 90; V
